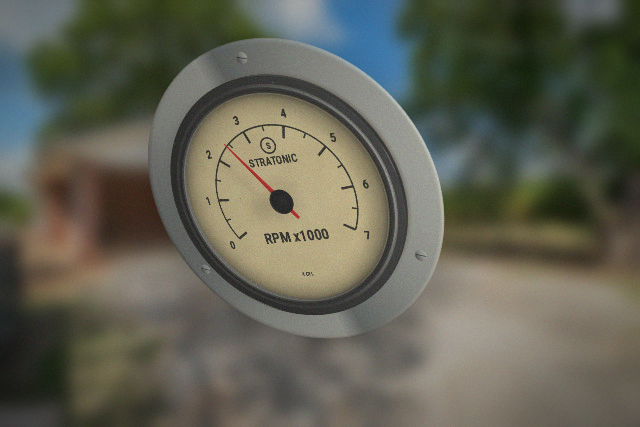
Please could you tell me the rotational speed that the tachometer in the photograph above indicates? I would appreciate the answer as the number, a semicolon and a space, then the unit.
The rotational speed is 2500; rpm
